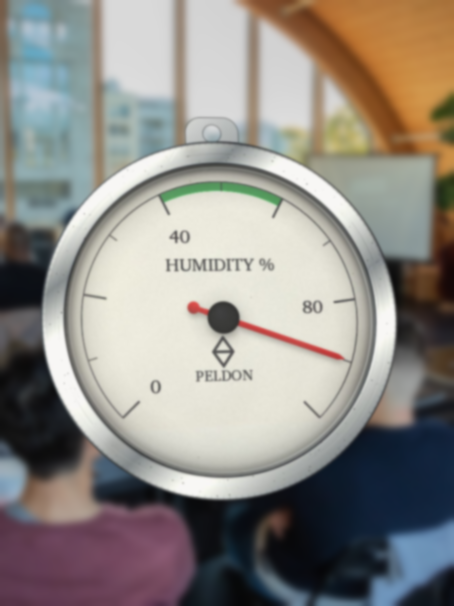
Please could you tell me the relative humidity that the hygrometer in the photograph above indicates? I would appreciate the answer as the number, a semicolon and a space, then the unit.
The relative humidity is 90; %
